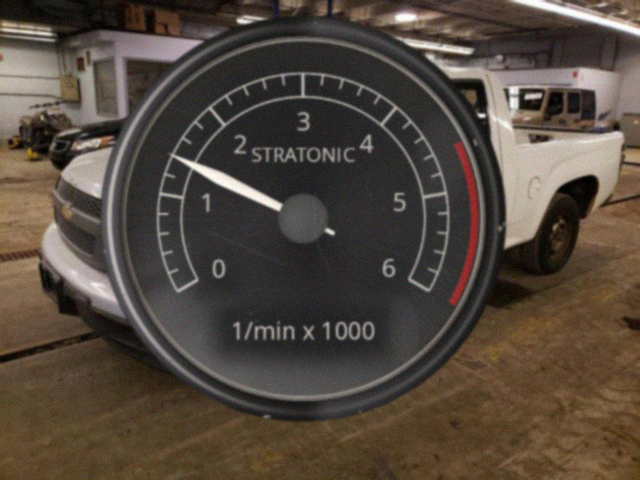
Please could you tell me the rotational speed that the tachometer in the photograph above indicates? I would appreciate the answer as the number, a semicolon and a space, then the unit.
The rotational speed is 1400; rpm
